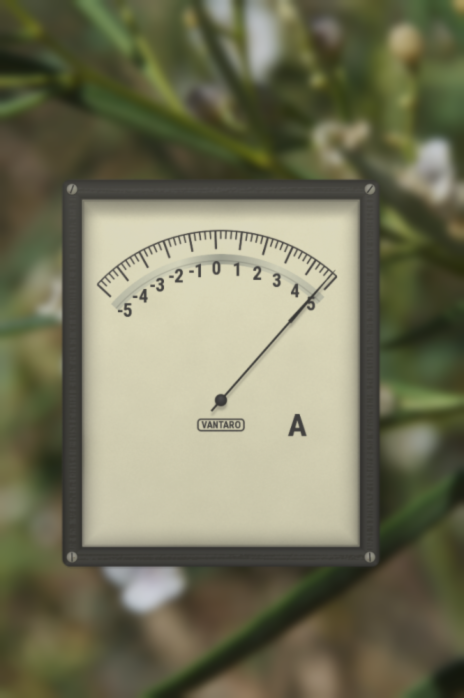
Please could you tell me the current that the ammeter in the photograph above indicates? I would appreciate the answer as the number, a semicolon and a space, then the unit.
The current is 4.8; A
